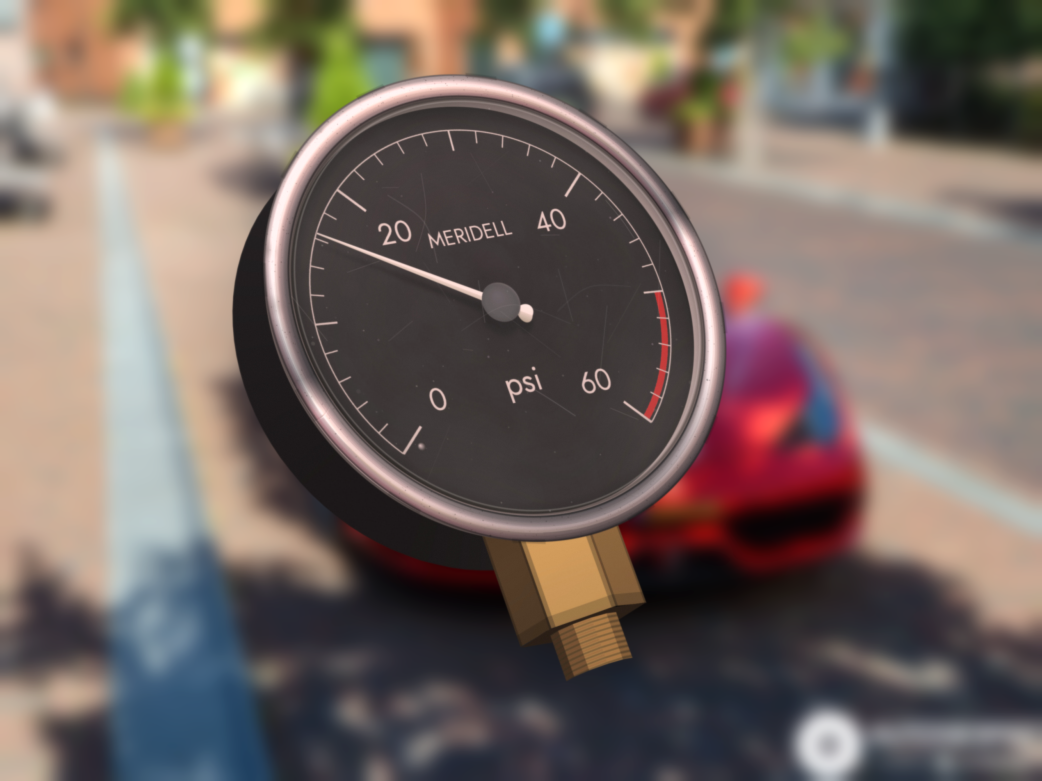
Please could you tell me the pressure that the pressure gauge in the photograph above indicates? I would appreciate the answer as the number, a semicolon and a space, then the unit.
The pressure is 16; psi
